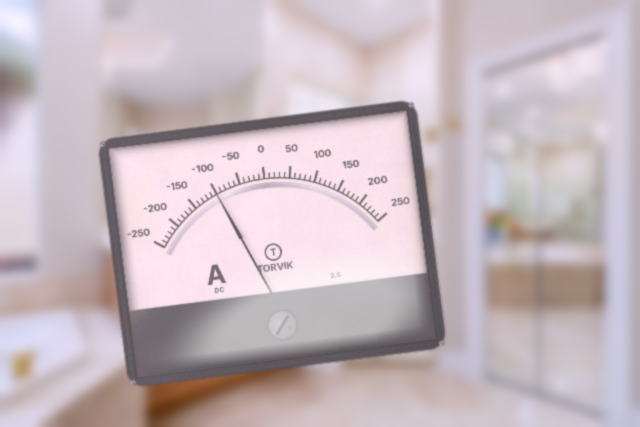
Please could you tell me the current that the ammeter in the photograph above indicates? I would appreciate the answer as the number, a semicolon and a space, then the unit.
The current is -100; A
